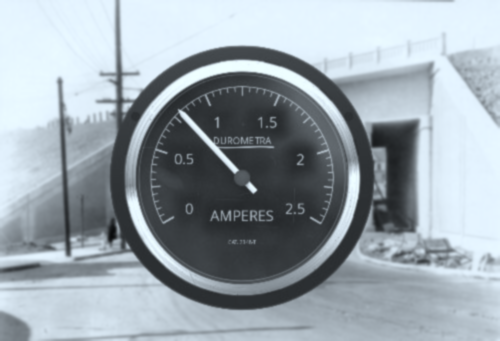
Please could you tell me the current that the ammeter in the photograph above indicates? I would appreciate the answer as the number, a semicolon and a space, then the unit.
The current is 0.8; A
